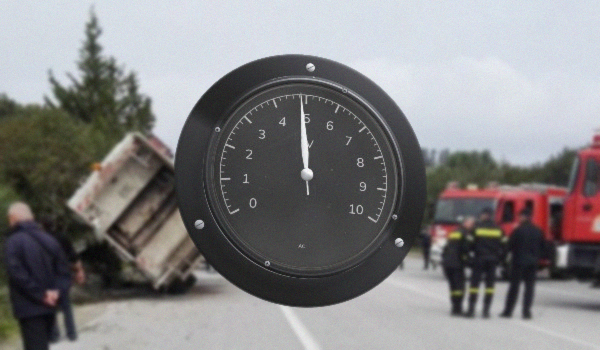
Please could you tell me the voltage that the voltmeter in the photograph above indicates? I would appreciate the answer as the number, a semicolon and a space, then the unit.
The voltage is 4.8; kV
